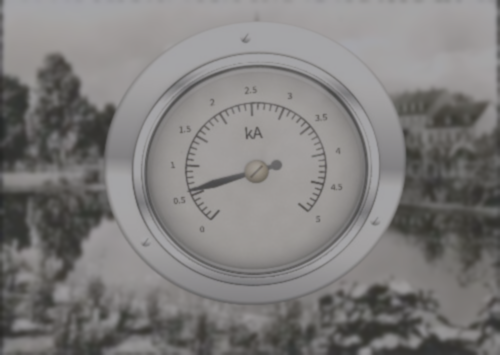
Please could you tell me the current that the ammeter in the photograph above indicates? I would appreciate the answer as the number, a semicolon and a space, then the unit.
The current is 0.6; kA
